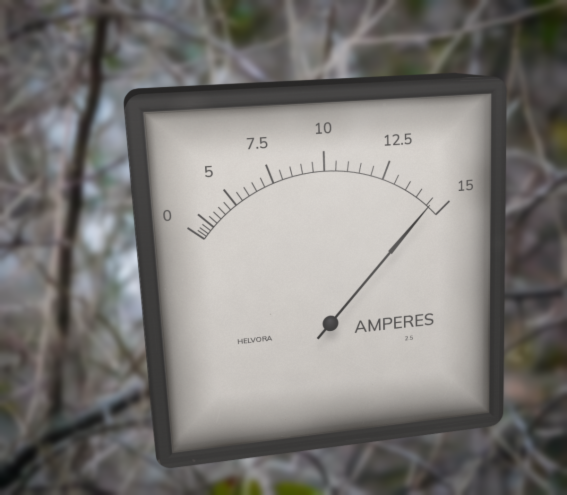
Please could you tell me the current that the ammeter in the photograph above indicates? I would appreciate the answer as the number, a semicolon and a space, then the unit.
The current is 14.5; A
